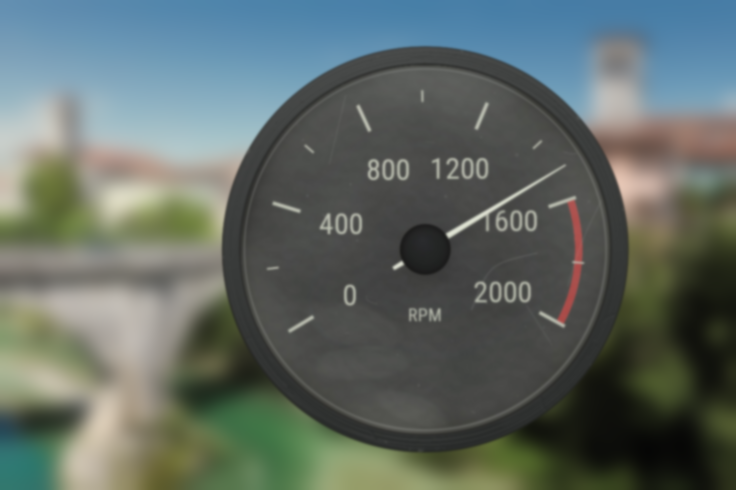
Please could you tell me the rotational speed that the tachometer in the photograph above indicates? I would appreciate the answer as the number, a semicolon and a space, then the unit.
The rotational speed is 1500; rpm
